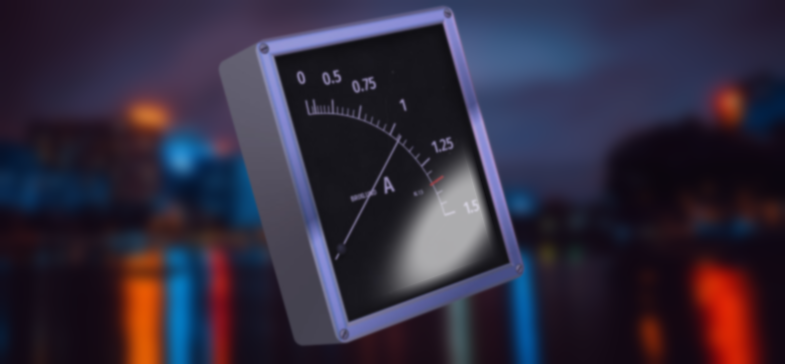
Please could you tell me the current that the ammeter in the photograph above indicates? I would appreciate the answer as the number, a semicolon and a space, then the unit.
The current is 1.05; A
